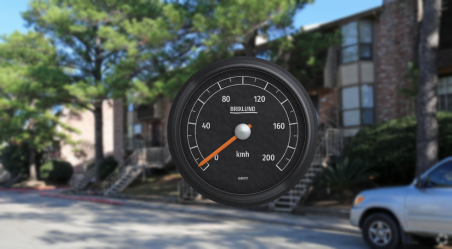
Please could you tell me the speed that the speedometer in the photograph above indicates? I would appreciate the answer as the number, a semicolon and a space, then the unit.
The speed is 5; km/h
